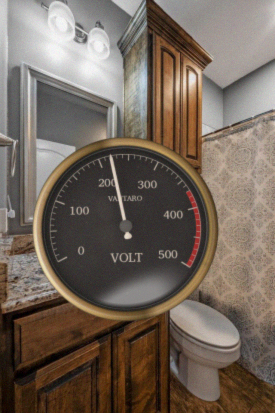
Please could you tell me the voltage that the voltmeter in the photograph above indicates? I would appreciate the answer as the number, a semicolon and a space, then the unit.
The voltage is 220; V
